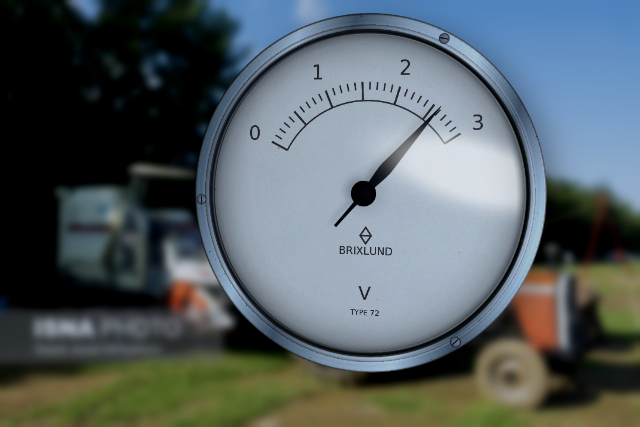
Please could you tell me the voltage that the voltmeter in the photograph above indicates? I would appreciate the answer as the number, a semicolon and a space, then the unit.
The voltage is 2.6; V
